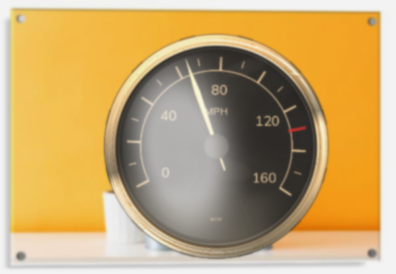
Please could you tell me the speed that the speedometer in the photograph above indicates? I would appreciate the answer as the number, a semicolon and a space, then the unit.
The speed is 65; mph
